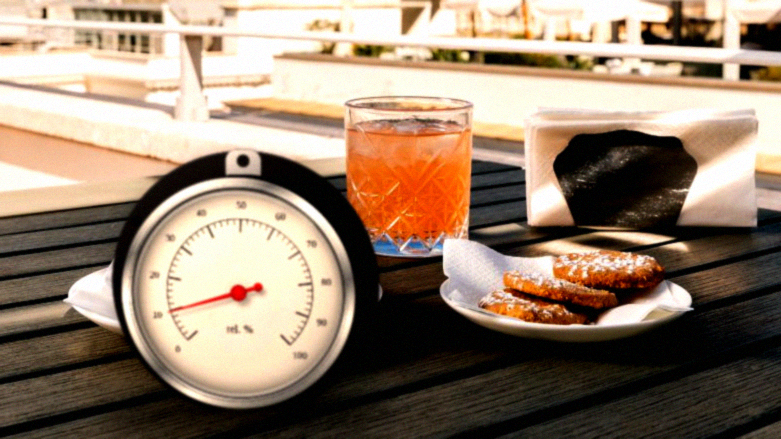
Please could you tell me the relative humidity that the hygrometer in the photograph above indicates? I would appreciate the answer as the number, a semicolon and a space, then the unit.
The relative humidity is 10; %
